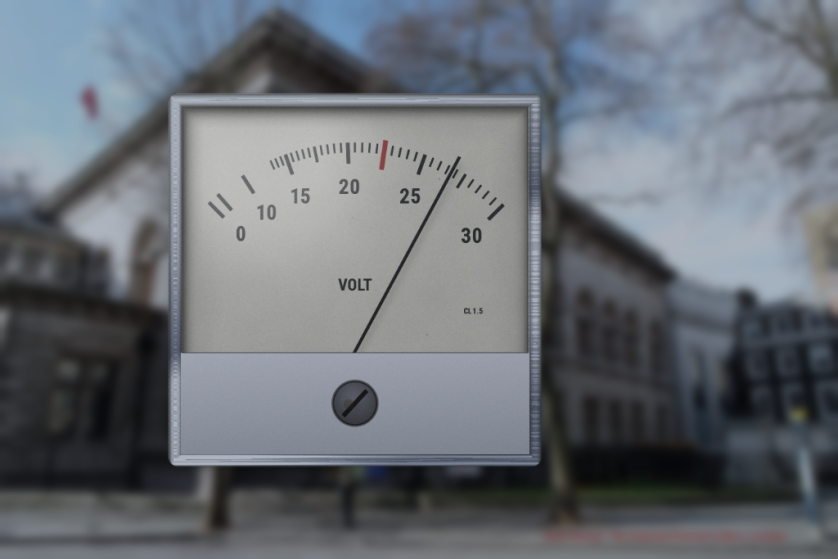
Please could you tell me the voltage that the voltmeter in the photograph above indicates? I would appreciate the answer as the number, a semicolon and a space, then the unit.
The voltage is 26.75; V
